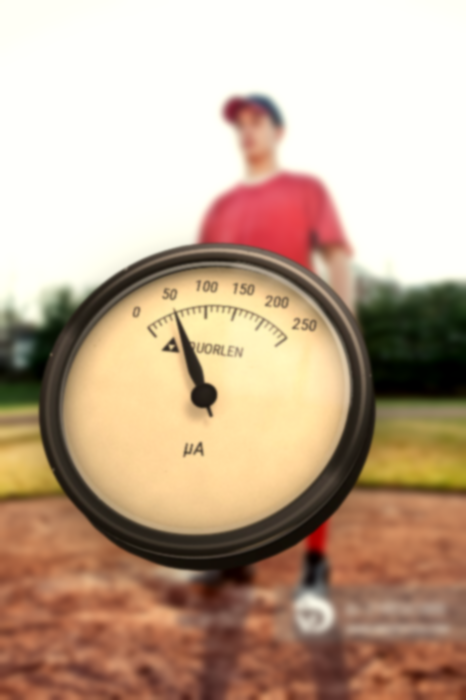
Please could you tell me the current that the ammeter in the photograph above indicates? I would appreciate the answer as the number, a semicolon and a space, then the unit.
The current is 50; µA
